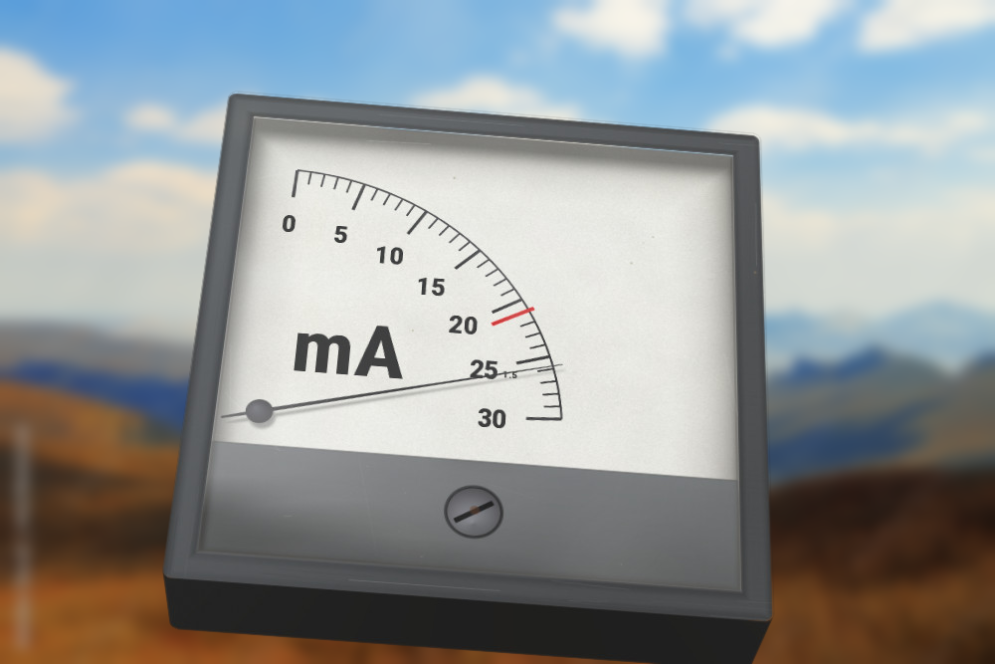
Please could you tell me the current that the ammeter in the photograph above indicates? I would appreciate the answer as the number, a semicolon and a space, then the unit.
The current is 26; mA
